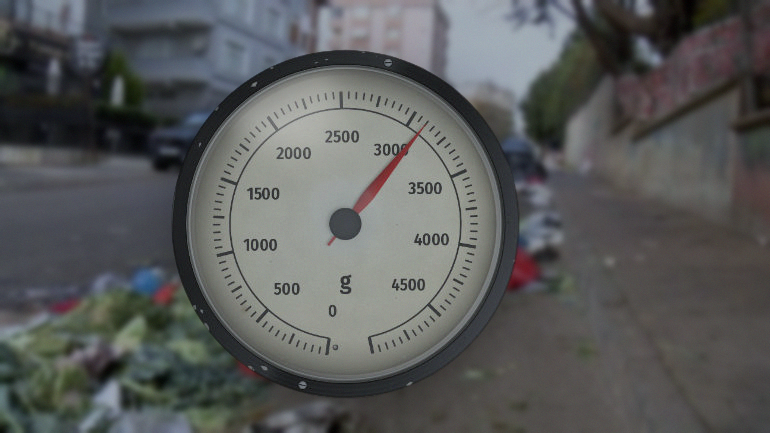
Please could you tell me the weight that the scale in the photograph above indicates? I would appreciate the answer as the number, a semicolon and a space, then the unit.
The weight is 3100; g
